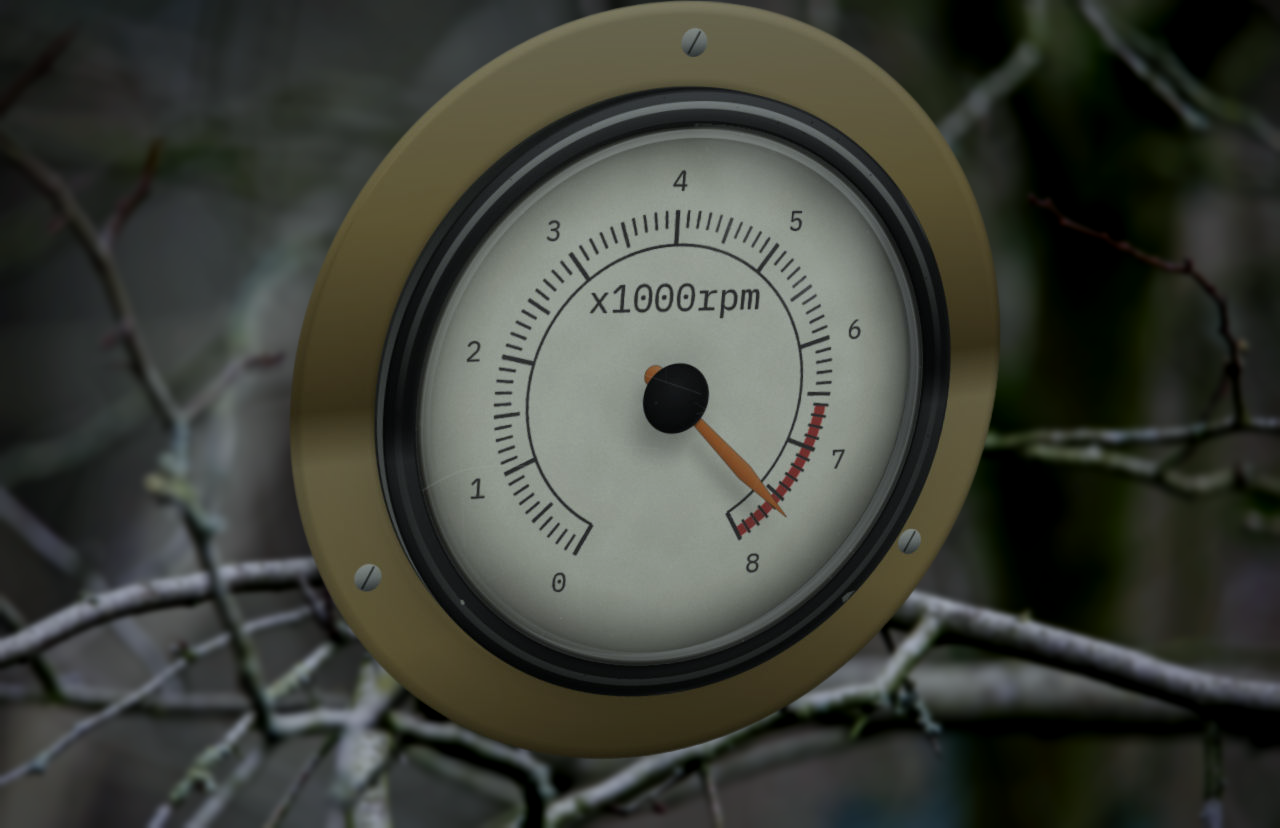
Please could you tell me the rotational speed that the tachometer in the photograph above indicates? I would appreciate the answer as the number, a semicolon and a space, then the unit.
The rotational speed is 7600; rpm
